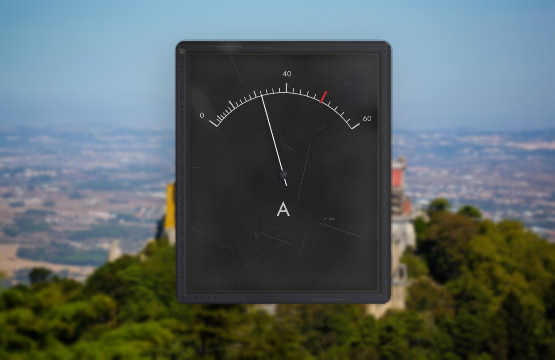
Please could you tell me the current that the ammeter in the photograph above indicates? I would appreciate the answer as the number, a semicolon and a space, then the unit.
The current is 32; A
